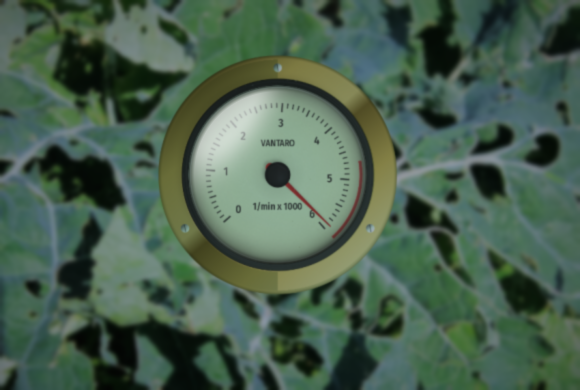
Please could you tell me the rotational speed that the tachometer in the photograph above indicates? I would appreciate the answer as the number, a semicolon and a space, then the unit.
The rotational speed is 5900; rpm
